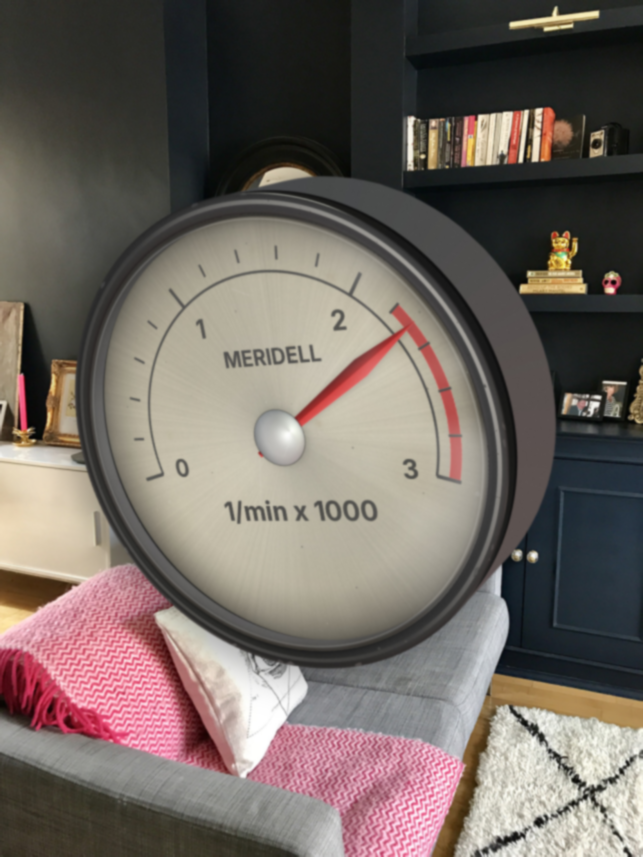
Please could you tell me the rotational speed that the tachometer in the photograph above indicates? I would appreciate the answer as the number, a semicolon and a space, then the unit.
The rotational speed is 2300; rpm
